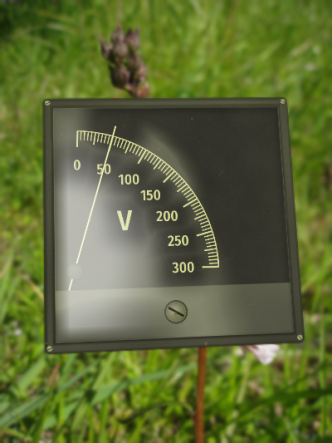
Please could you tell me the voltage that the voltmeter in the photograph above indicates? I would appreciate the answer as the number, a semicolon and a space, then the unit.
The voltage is 50; V
